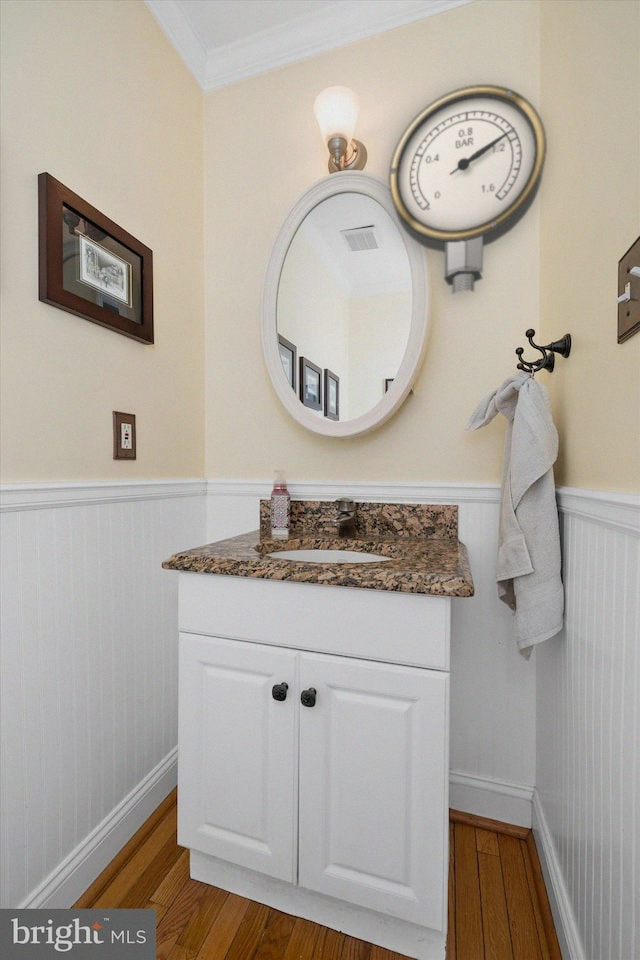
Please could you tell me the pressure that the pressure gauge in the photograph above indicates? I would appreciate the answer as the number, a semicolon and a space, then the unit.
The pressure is 1.15; bar
